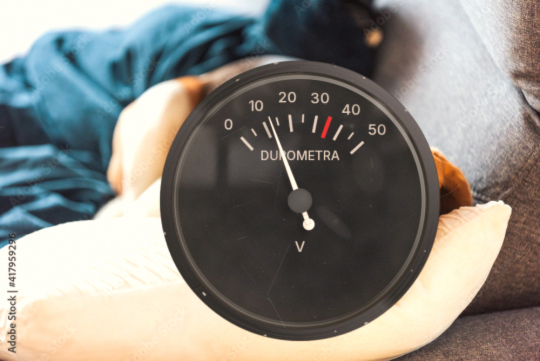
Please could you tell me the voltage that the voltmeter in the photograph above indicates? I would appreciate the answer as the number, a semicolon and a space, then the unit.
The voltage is 12.5; V
